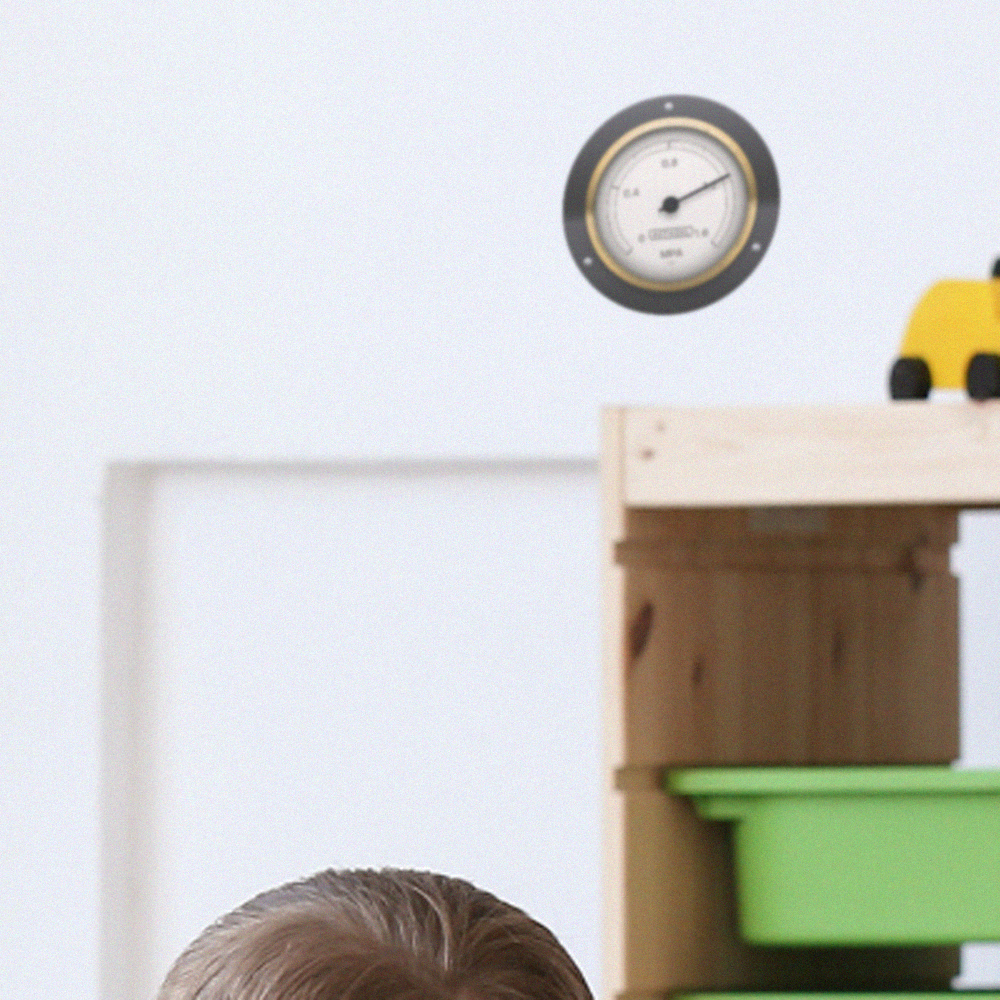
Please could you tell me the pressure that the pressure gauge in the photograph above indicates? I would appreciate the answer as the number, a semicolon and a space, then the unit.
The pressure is 1.2; MPa
